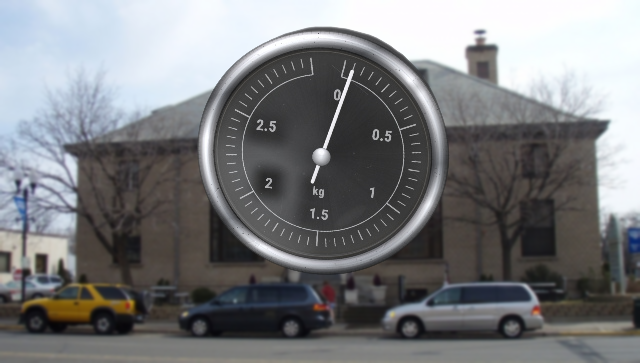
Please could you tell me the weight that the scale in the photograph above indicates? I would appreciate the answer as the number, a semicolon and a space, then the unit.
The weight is 0.05; kg
